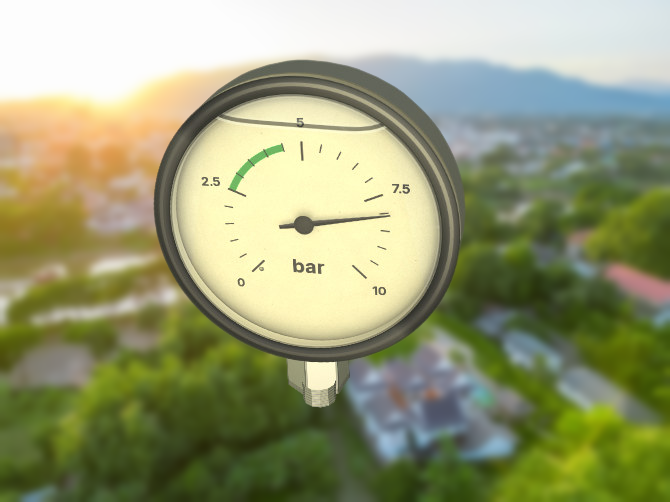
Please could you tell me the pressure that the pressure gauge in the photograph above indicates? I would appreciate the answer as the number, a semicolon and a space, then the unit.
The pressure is 8; bar
